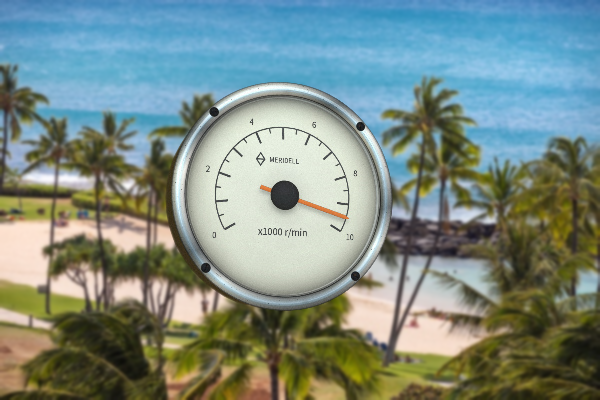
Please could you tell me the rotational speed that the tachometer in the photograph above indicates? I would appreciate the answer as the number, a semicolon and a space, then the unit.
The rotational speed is 9500; rpm
